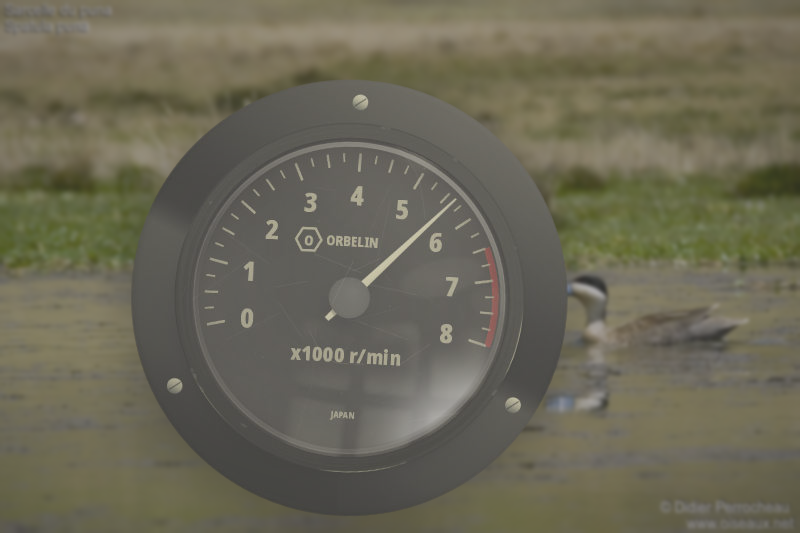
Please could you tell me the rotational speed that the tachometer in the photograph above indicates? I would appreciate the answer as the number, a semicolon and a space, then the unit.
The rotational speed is 5625; rpm
